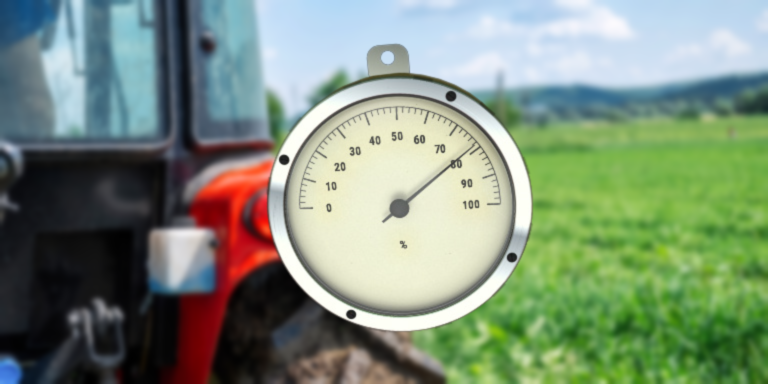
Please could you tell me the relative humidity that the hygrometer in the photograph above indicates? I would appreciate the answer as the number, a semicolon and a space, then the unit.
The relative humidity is 78; %
